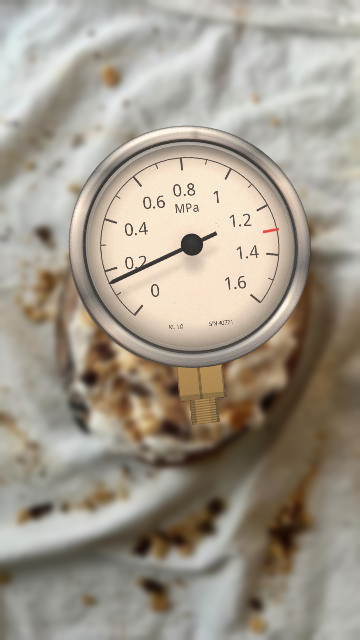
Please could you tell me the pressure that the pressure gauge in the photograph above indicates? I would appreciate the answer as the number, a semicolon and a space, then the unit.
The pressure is 0.15; MPa
